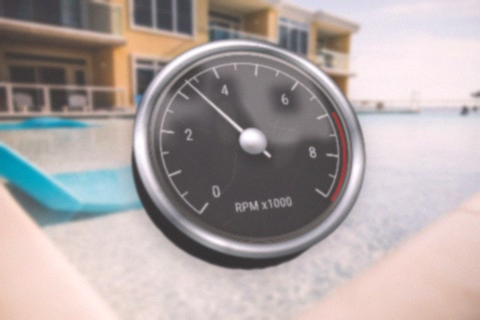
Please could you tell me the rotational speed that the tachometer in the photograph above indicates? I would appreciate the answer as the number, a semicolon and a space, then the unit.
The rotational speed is 3250; rpm
